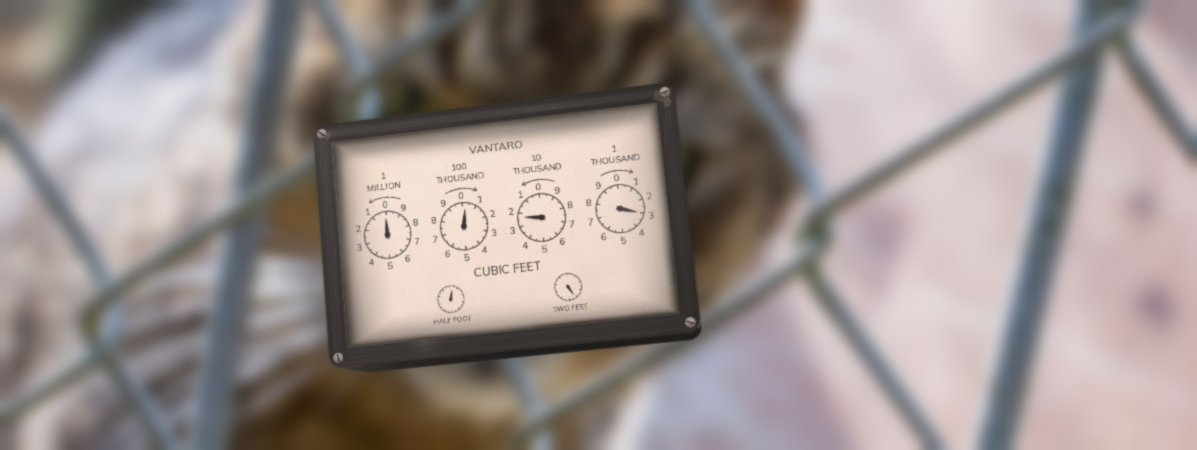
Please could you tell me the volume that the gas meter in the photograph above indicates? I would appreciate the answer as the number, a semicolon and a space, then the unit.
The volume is 2300; ft³
